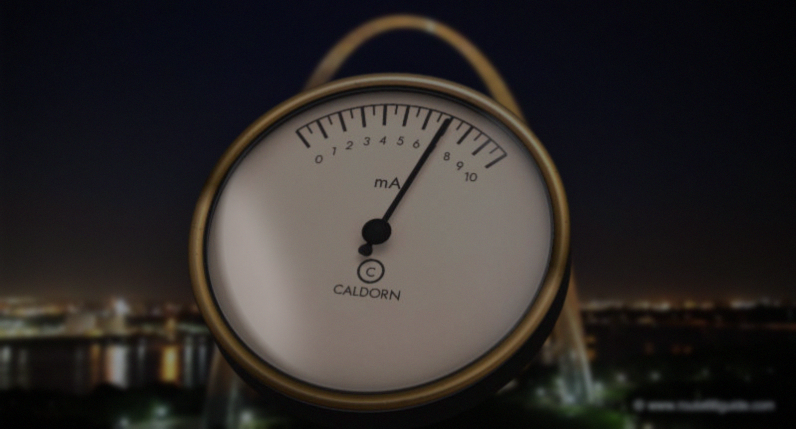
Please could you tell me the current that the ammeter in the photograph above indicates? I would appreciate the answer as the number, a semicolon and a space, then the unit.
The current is 7; mA
